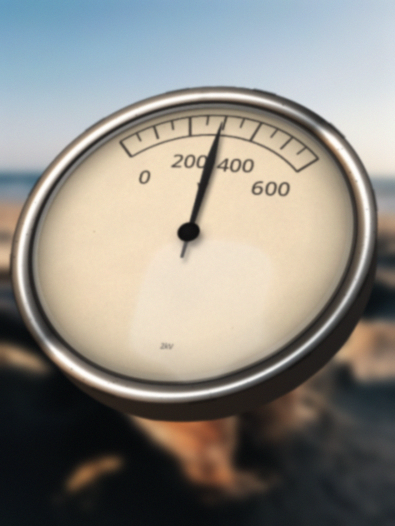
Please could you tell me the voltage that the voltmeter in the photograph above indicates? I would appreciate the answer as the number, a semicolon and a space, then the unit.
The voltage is 300; V
